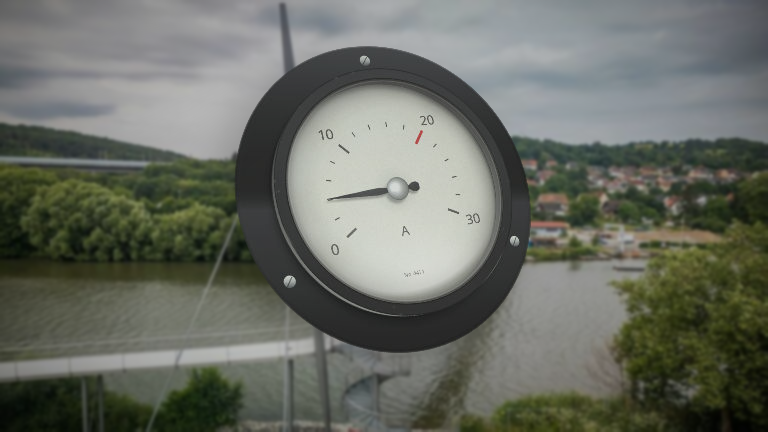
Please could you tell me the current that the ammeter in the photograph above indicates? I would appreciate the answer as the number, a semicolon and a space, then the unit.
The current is 4; A
